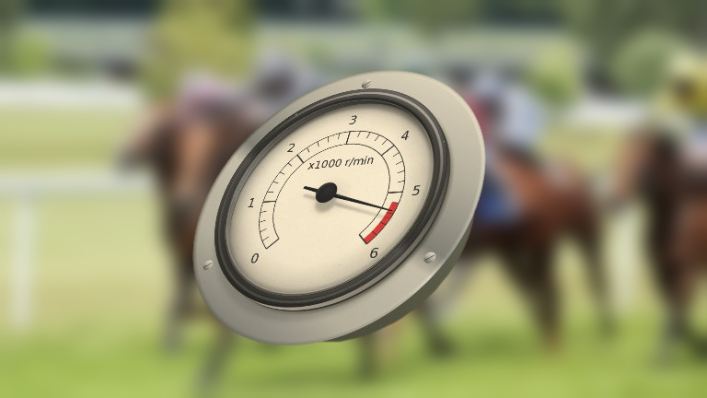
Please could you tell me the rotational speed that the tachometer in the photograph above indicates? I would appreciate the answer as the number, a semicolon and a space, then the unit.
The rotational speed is 5400; rpm
